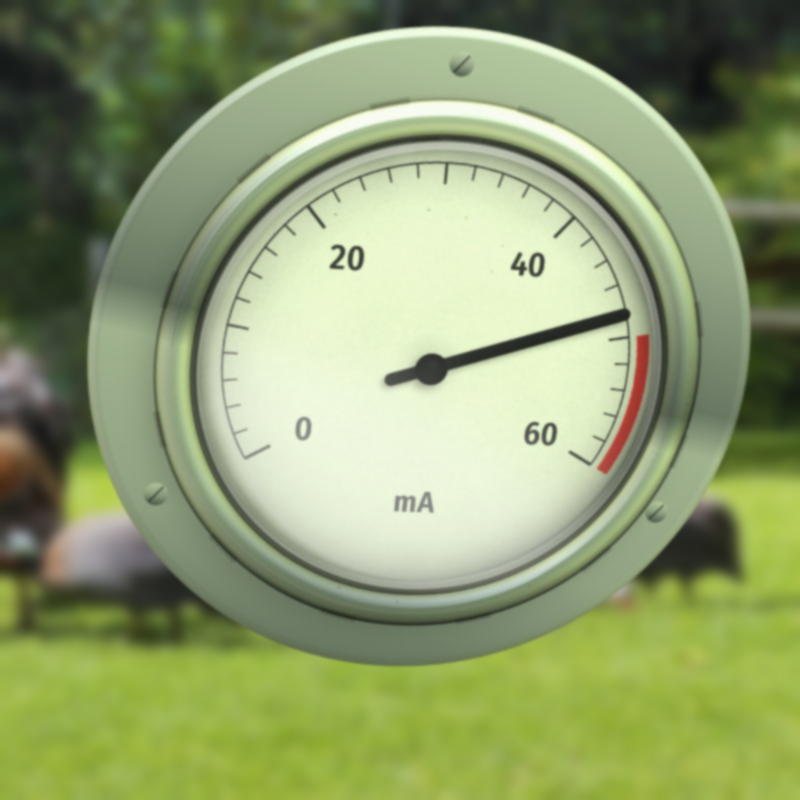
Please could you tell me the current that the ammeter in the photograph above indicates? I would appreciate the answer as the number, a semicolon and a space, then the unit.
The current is 48; mA
